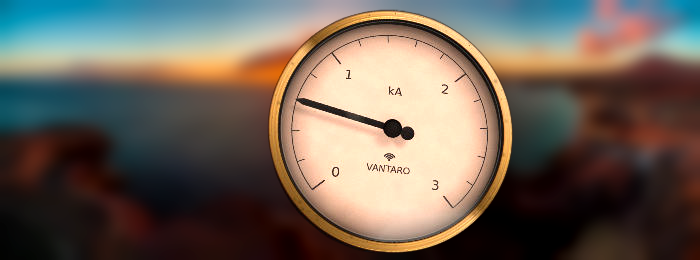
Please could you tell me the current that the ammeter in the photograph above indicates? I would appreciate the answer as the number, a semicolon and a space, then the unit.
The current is 0.6; kA
